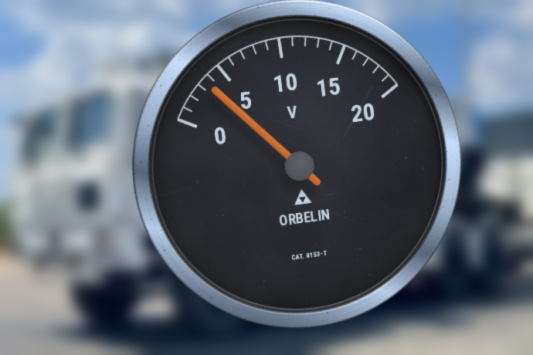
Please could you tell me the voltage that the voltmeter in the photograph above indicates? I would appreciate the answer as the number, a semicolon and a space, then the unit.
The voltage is 3.5; V
